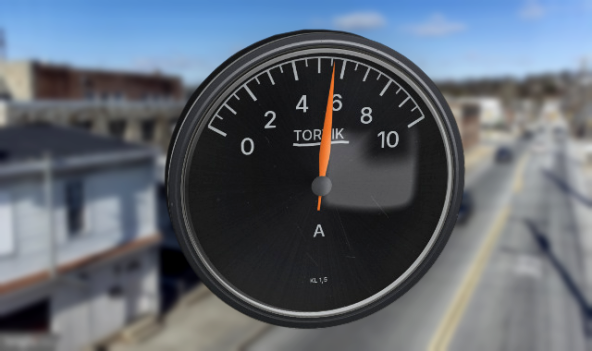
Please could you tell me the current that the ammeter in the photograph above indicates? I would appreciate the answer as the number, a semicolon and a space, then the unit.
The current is 5.5; A
